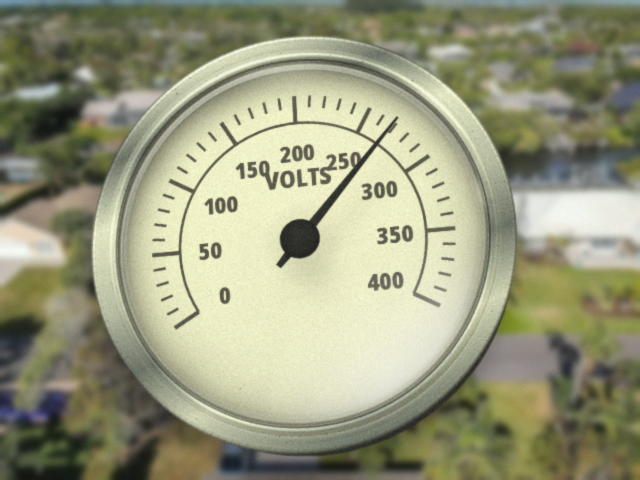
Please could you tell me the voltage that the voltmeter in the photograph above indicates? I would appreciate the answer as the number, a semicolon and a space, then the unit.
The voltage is 270; V
